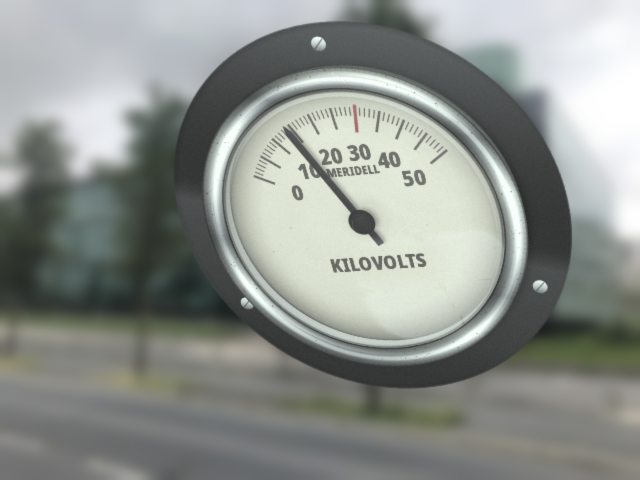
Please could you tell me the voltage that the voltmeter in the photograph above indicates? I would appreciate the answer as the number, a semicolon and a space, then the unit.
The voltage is 15; kV
